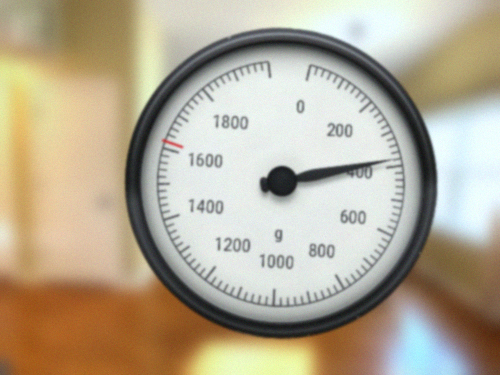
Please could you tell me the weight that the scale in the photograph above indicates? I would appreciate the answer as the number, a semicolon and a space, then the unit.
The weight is 380; g
